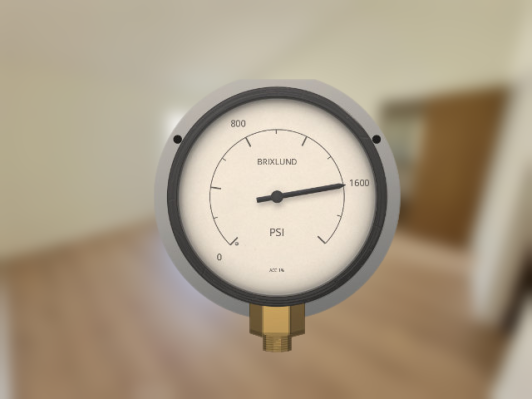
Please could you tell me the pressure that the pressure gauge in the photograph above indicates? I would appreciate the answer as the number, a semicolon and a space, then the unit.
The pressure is 1600; psi
